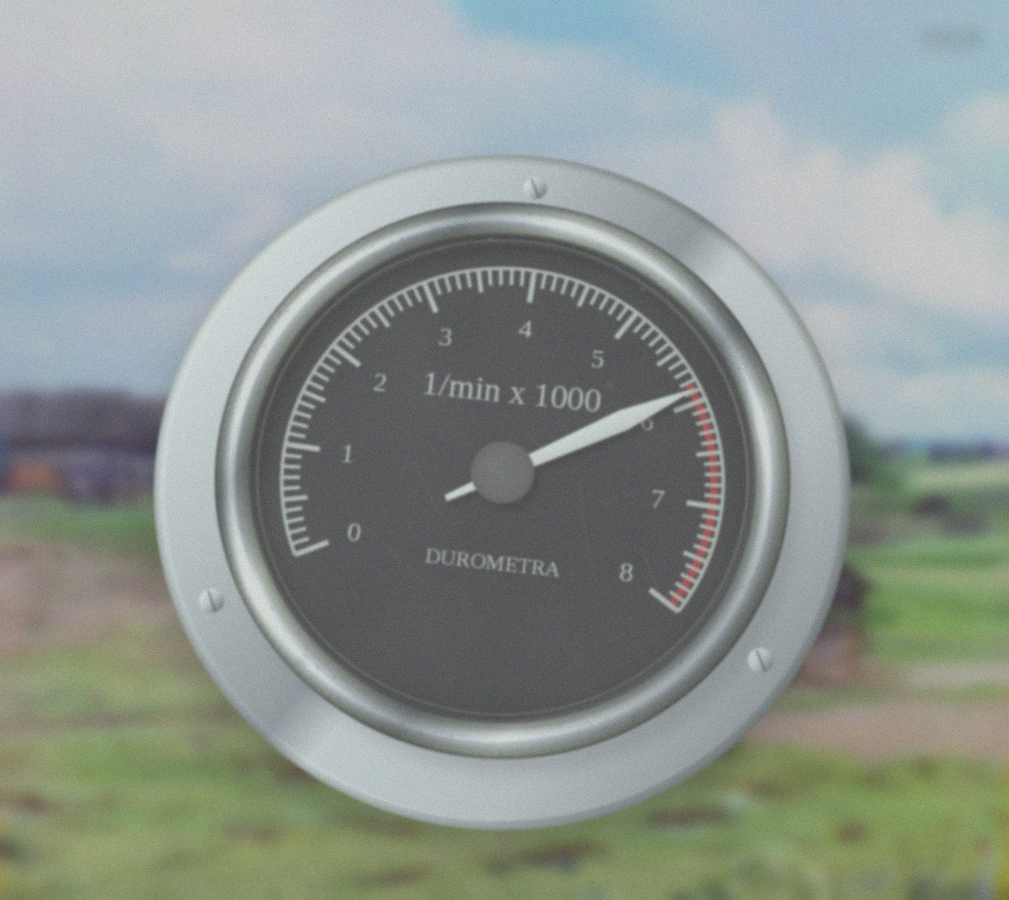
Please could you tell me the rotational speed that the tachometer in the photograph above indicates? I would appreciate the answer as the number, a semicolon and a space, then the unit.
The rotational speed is 5900; rpm
